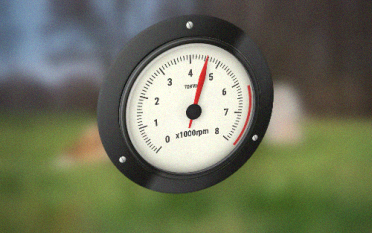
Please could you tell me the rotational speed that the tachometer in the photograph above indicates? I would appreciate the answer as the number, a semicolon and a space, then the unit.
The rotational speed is 4500; rpm
